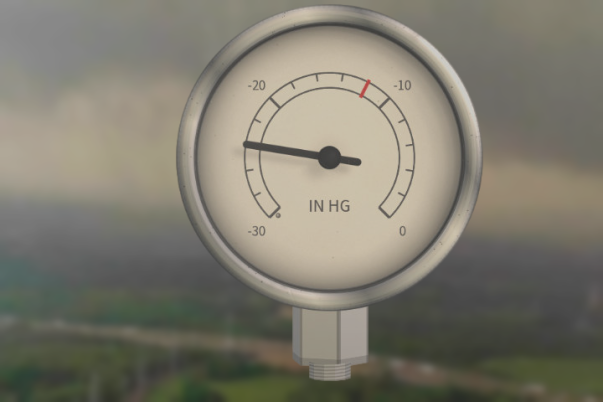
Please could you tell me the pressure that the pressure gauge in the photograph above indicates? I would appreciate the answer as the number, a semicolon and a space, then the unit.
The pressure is -24; inHg
